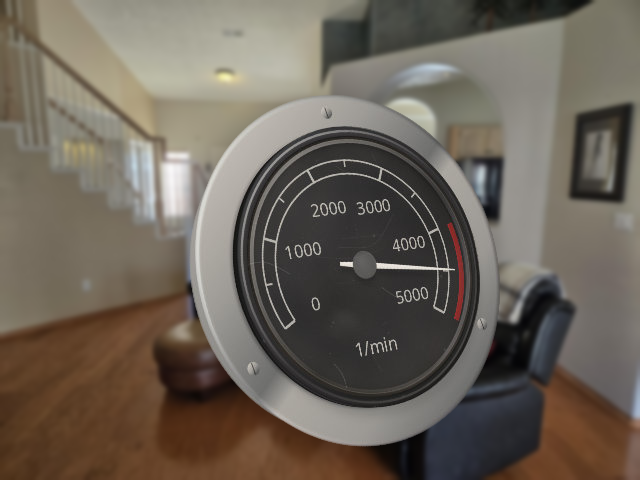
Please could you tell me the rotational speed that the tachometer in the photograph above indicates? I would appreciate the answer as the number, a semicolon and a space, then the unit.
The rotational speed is 4500; rpm
